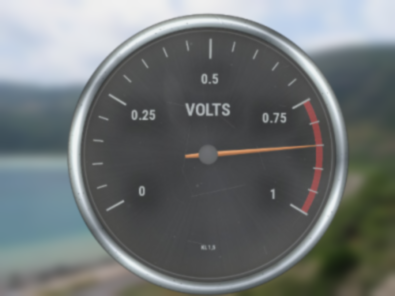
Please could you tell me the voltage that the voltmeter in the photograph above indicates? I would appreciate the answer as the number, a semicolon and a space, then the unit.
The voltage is 0.85; V
